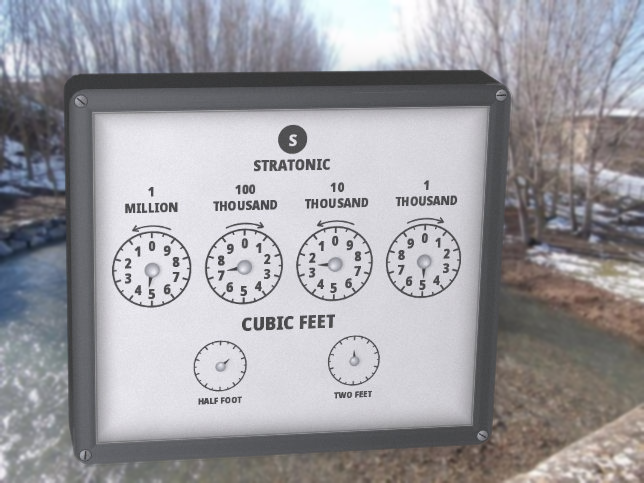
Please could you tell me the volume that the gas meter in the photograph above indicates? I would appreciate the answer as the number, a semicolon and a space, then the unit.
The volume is 472500; ft³
